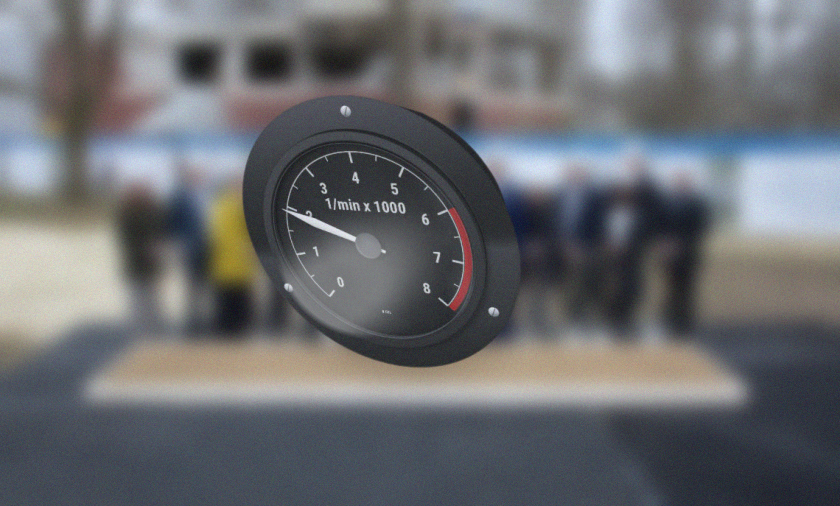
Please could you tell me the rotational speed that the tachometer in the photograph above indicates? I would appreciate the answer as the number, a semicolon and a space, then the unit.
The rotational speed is 2000; rpm
